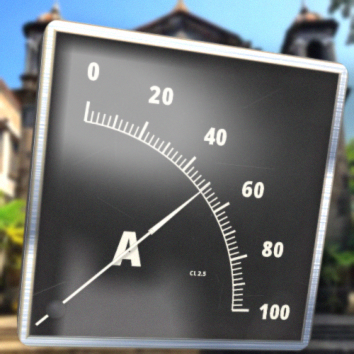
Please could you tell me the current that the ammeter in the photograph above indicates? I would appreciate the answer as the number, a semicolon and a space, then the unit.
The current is 50; A
